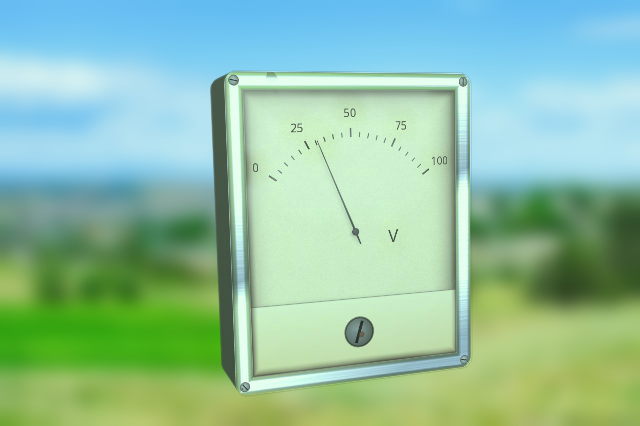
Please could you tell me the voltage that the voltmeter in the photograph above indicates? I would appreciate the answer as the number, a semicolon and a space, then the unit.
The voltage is 30; V
